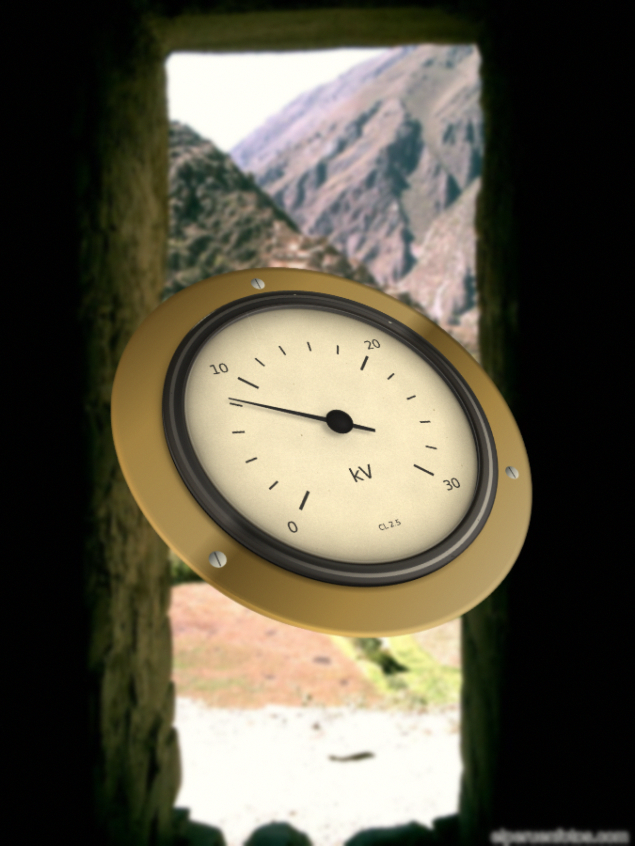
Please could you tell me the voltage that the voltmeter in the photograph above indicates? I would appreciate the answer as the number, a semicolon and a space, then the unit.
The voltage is 8; kV
